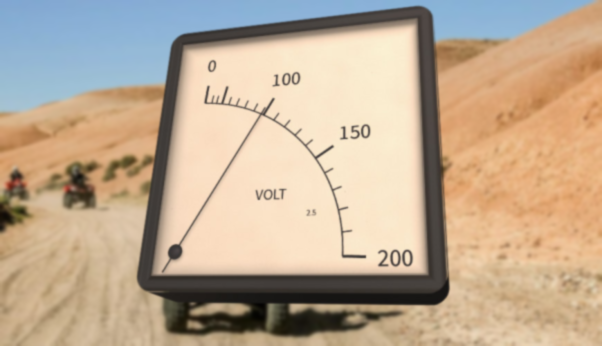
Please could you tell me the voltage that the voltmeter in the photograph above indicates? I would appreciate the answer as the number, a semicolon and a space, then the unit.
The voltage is 100; V
